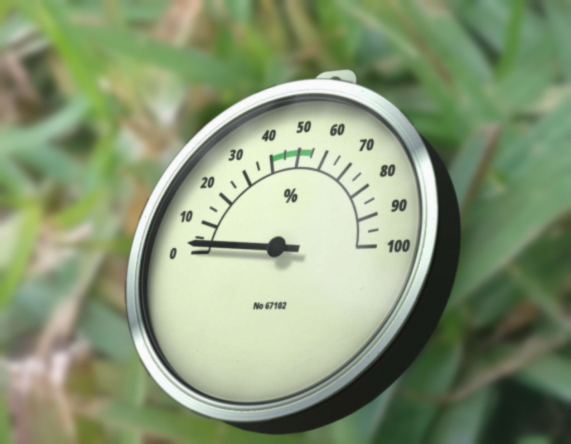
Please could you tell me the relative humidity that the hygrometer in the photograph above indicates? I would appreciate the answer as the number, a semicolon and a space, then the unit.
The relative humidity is 2.5; %
